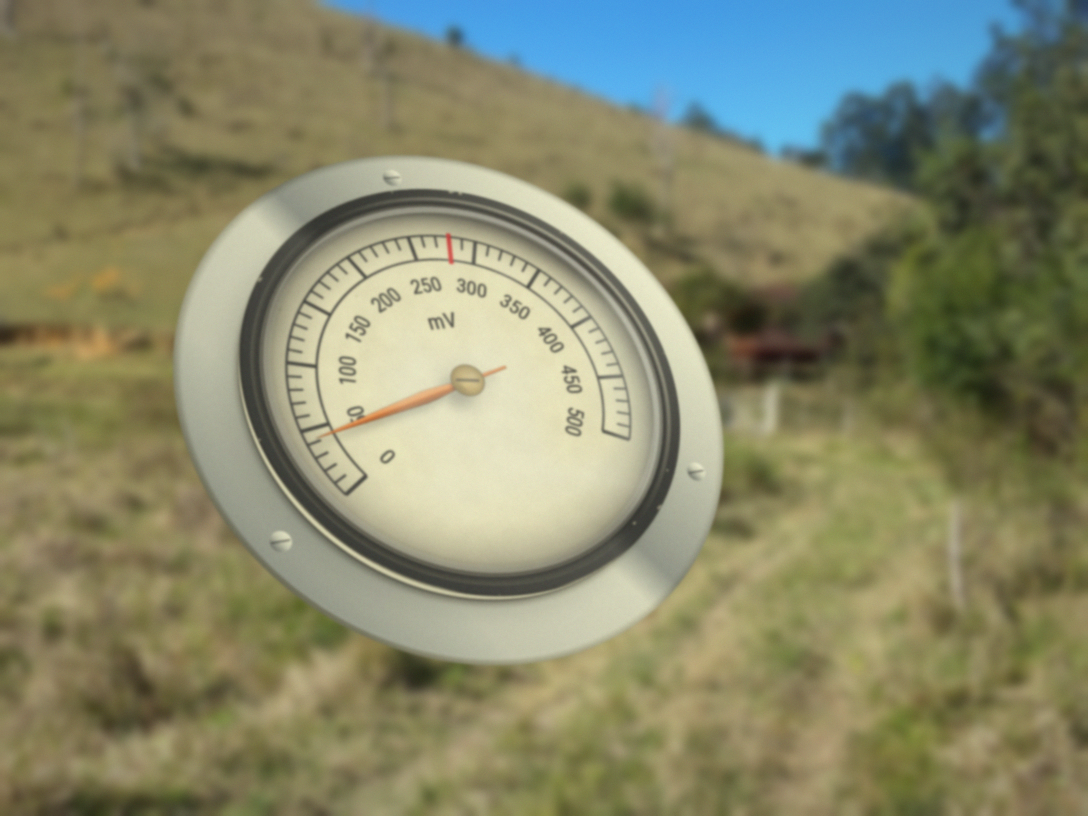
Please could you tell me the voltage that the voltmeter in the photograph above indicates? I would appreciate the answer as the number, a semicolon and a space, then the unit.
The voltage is 40; mV
